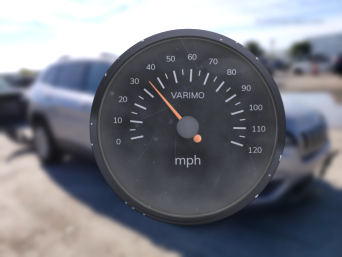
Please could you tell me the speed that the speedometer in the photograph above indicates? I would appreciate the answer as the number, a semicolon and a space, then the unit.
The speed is 35; mph
